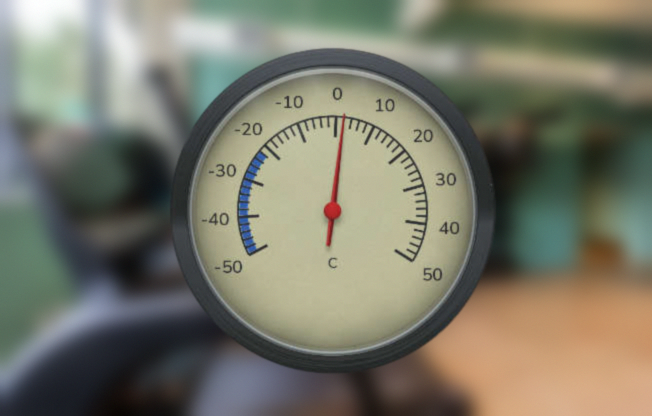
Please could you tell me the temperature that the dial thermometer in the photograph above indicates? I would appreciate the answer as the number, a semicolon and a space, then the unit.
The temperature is 2; °C
